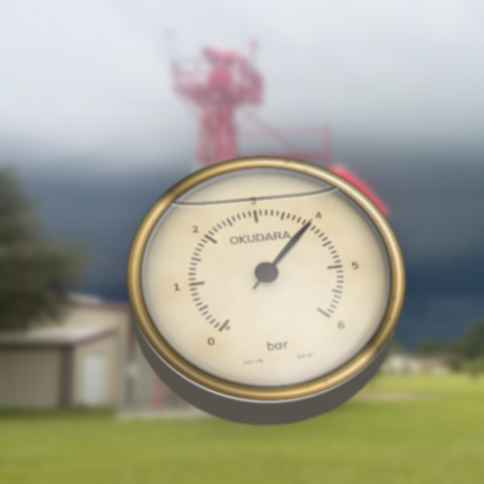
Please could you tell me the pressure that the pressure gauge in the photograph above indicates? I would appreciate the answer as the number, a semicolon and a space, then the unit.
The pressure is 4; bar
